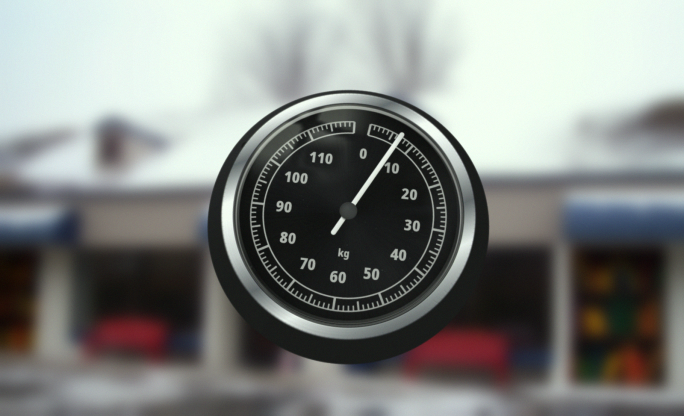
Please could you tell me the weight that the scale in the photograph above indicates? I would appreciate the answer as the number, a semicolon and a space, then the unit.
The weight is 7; kg
